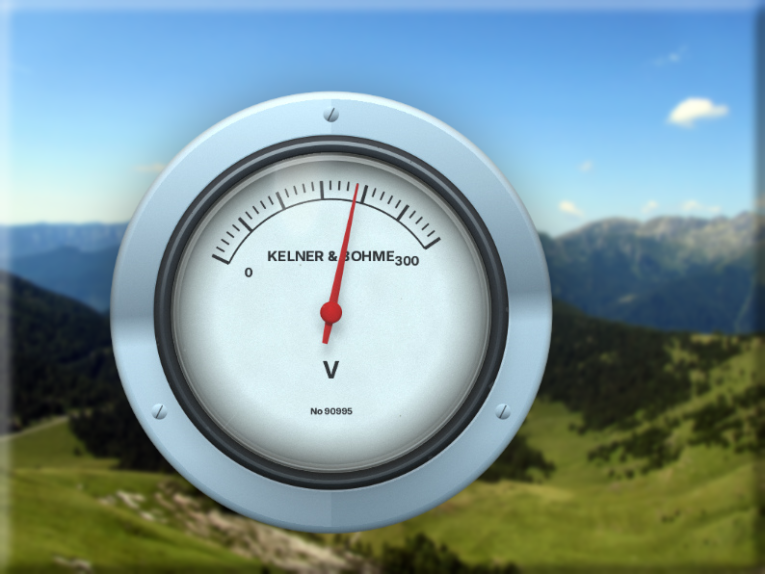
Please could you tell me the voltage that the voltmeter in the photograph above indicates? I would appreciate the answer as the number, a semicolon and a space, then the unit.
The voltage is 190; V
